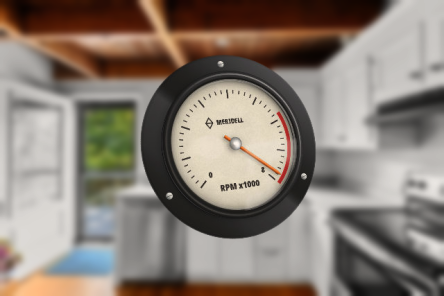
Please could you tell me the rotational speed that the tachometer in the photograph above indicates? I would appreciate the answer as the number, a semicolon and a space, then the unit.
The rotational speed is 7800; rpm
